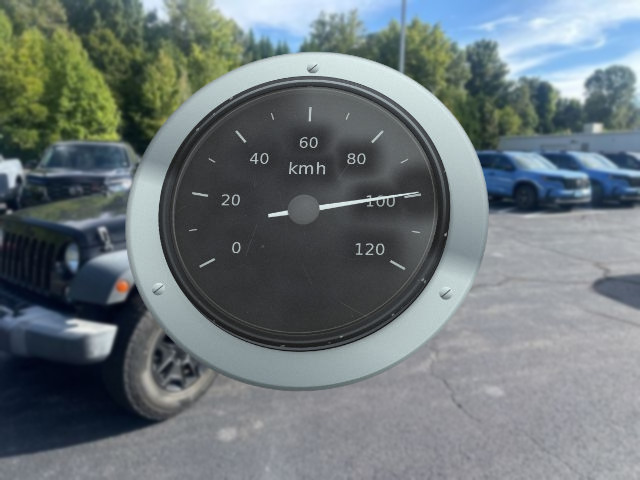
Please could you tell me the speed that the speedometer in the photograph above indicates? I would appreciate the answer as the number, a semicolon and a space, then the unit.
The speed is 100; km/h
